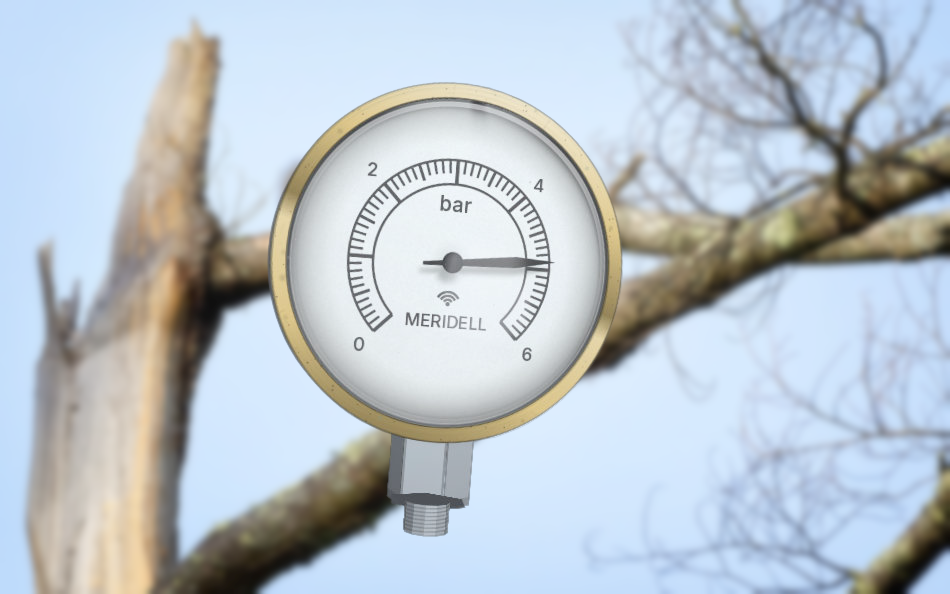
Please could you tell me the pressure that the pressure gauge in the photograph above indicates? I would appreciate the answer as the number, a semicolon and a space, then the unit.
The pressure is 4.9; bar
